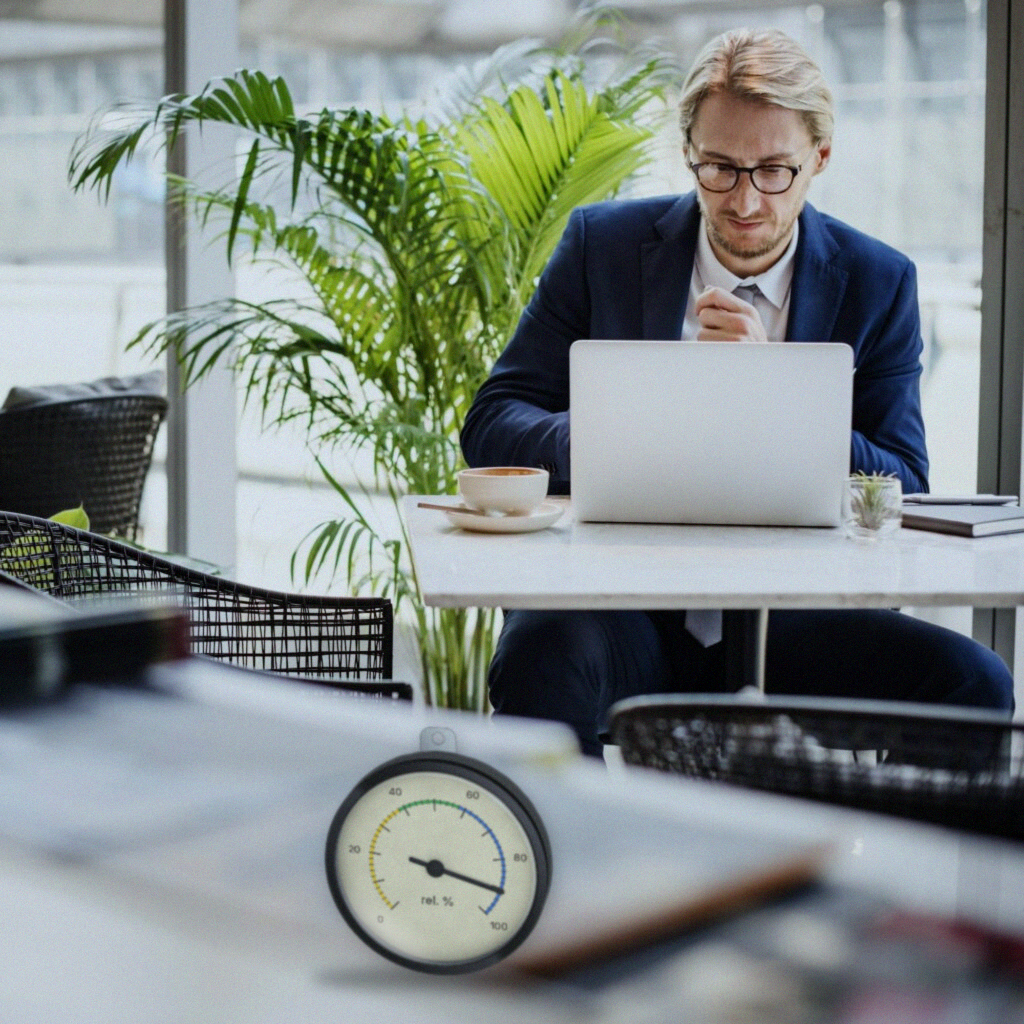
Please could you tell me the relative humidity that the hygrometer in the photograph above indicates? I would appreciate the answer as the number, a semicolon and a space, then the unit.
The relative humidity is 90; %
